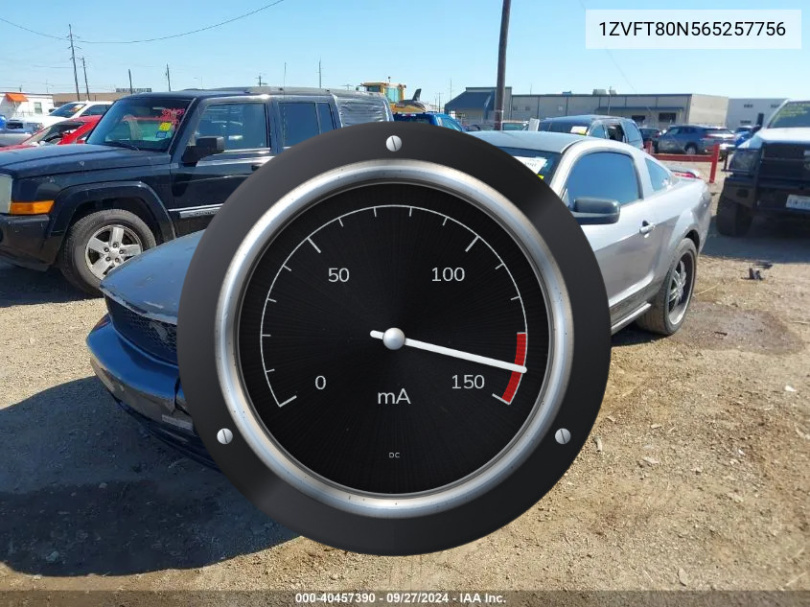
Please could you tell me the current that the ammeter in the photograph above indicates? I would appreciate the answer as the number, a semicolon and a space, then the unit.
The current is 140; mA
